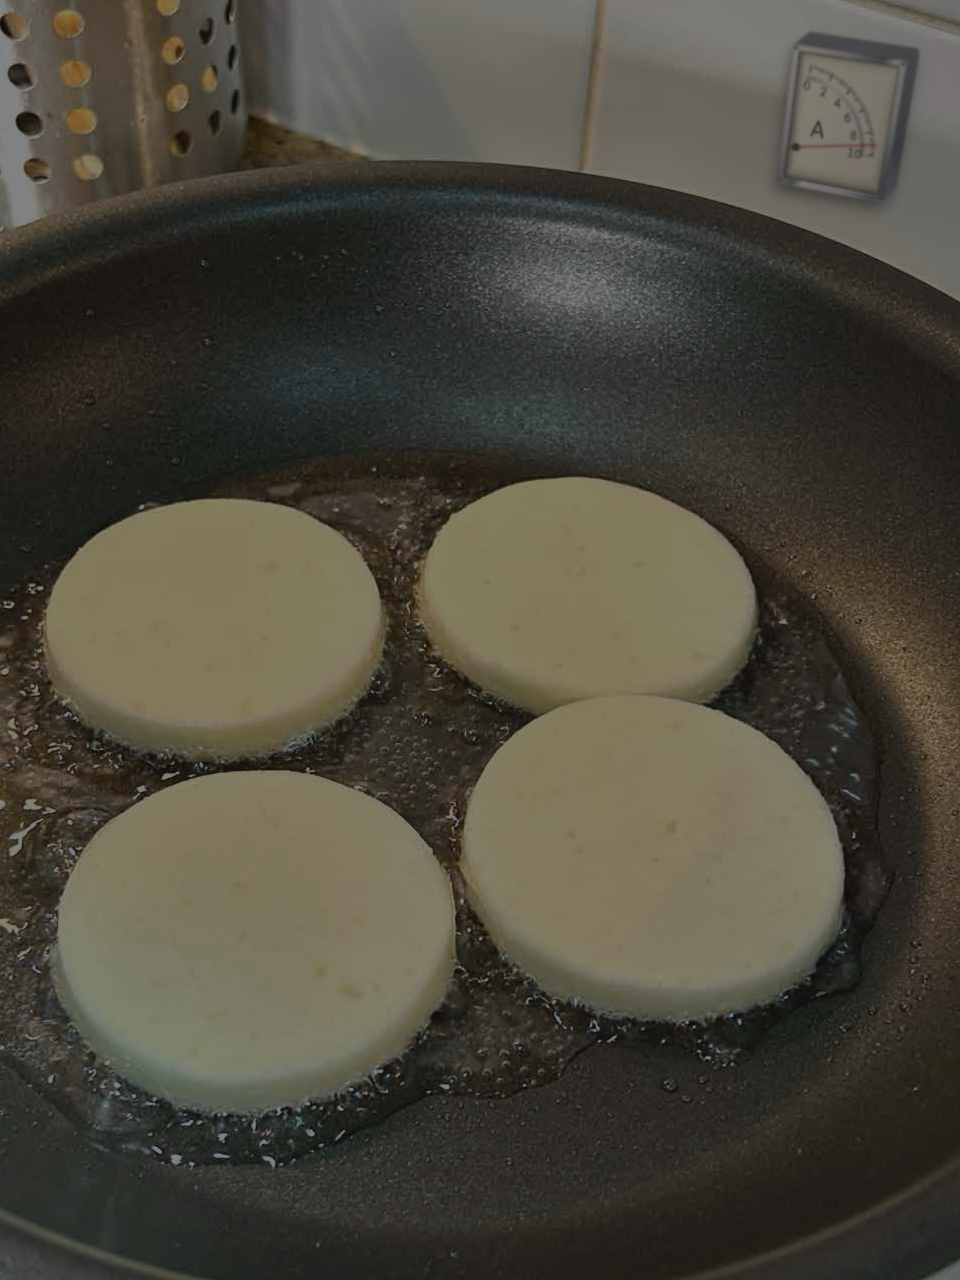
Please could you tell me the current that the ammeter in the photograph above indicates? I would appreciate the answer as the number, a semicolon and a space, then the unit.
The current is 9; A
